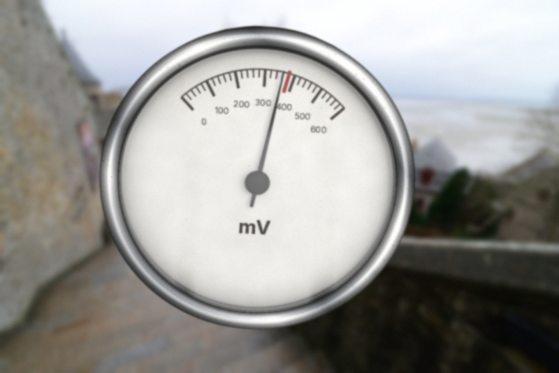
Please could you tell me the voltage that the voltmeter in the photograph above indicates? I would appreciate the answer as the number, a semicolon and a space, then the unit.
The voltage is 360; mV
